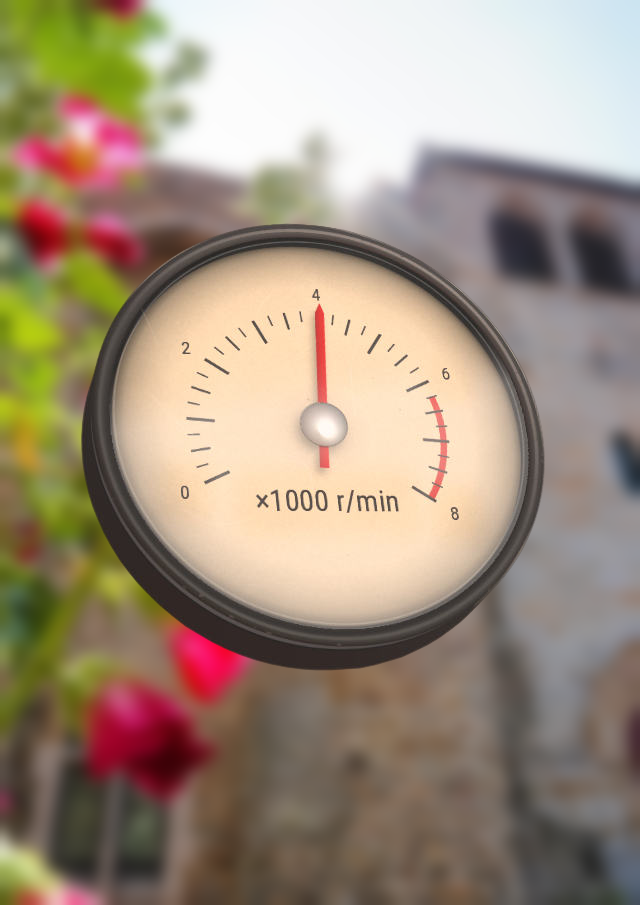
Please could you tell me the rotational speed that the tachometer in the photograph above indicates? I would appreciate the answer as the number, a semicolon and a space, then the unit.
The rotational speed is 4000; rpm
